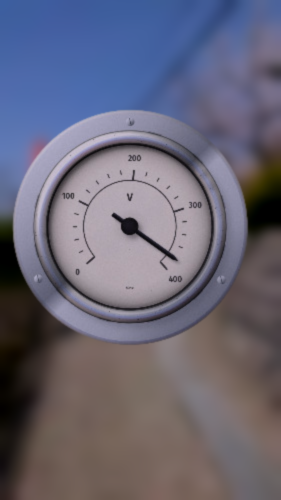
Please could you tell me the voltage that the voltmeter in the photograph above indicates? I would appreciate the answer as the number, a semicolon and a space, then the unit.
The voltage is 380; V
